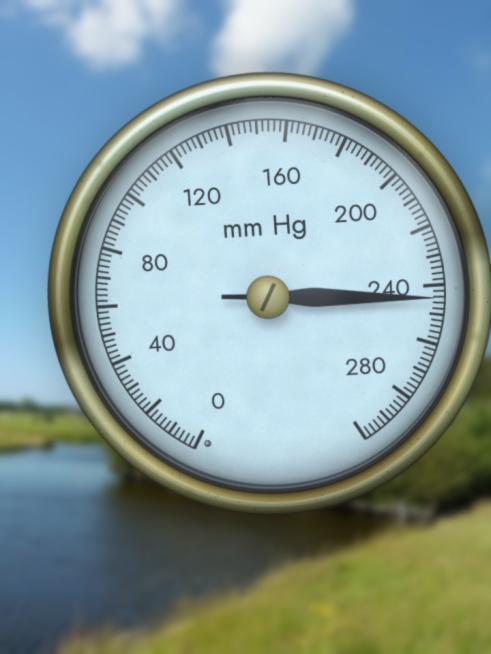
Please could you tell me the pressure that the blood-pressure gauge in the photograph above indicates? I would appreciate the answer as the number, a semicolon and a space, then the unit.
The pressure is 244; mmHg
